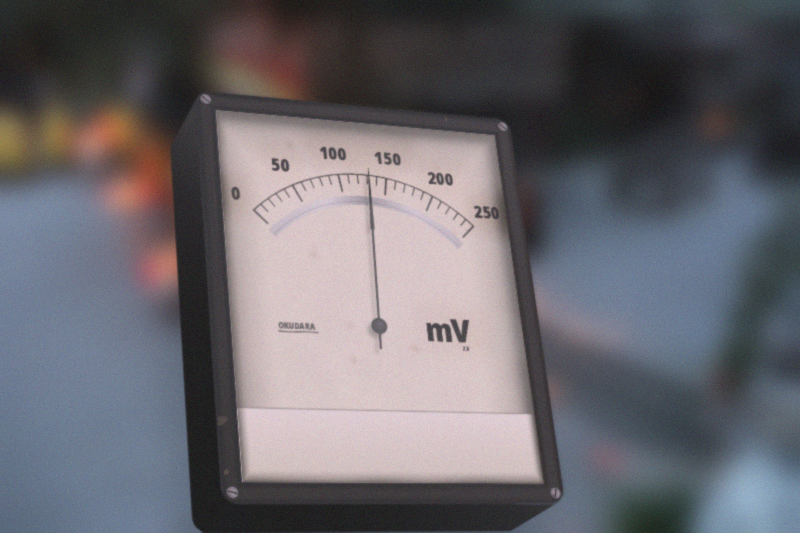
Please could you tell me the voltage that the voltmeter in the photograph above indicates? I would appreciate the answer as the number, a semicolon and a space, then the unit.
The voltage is 130; mV
